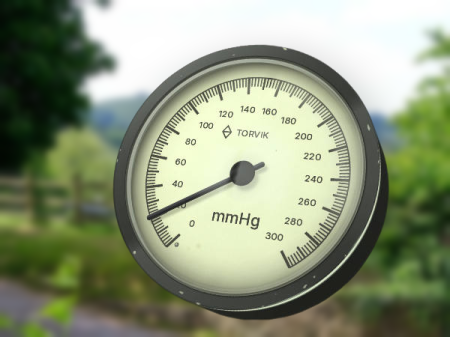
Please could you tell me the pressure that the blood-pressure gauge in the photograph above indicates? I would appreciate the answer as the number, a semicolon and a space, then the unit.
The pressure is 20; mmHg
